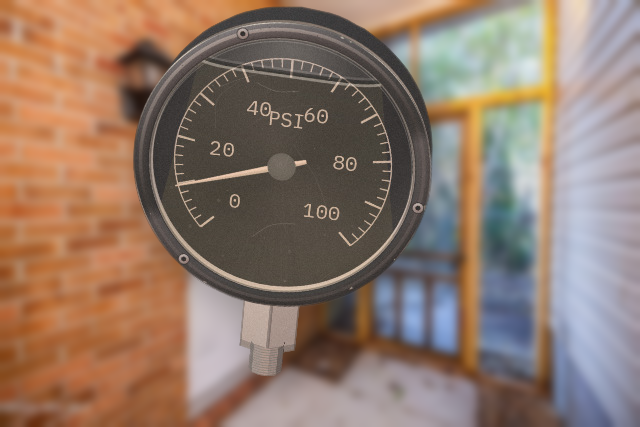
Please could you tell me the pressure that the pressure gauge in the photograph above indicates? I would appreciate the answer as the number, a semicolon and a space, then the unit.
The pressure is 10; psi
